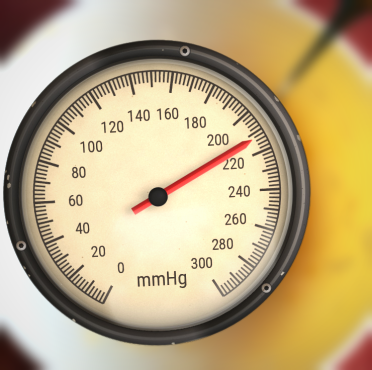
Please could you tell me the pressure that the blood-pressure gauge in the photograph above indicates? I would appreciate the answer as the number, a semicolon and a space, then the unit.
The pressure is 212; mmHg
